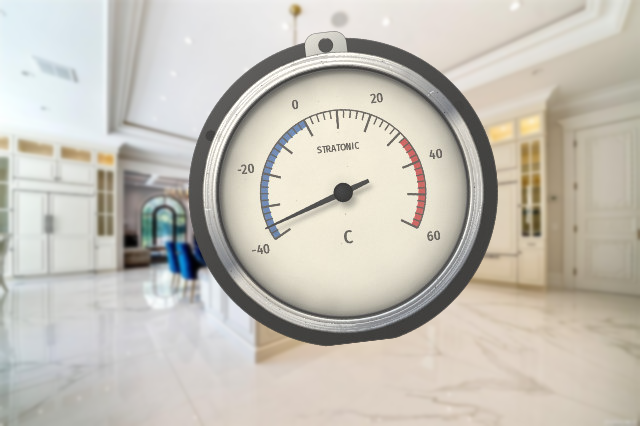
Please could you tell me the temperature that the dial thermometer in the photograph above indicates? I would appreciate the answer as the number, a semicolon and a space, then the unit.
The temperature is -36; °C
